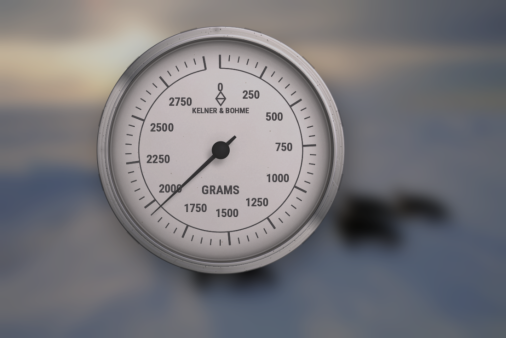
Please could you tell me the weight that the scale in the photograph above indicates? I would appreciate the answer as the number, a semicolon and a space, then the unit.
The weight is 1950; g
